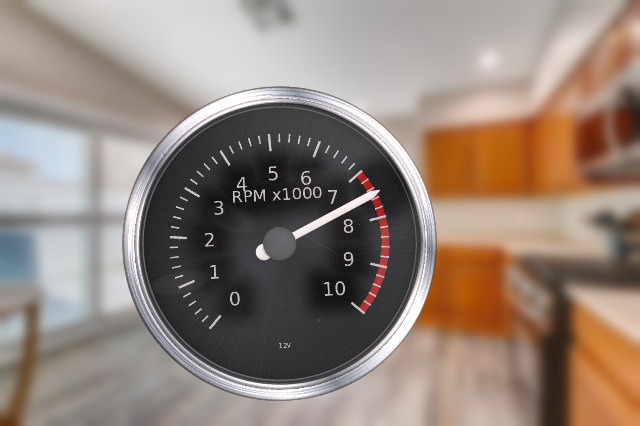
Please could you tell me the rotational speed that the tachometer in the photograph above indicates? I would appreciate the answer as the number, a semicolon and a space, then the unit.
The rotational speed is 7500; rpm
